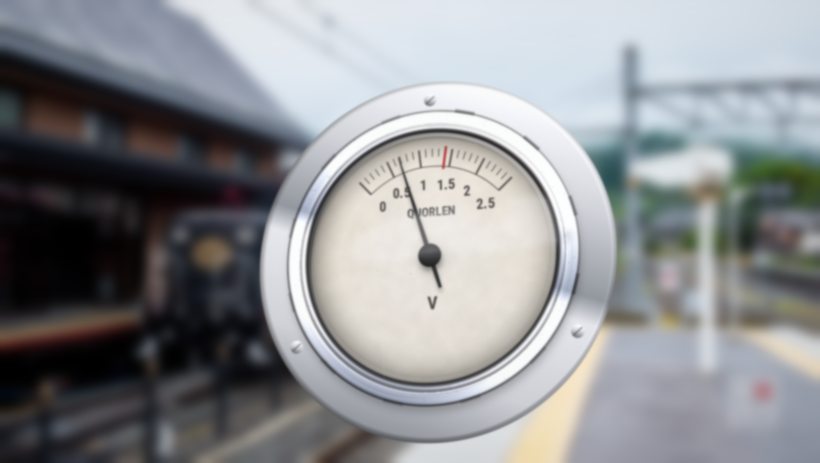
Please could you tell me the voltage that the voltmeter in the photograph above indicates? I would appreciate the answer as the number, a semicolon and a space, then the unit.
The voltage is 0.7; V
